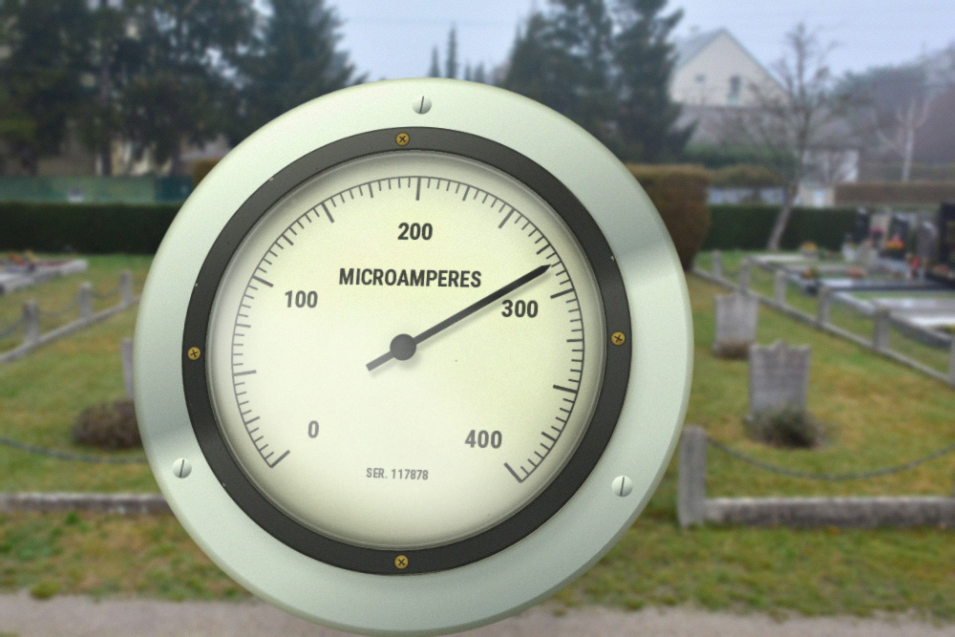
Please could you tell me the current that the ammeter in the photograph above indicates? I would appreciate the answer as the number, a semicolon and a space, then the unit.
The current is 285; µA
